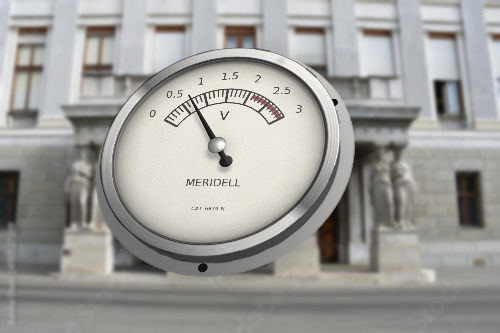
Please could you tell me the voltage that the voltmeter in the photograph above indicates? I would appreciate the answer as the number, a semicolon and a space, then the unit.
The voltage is 0.7; V
